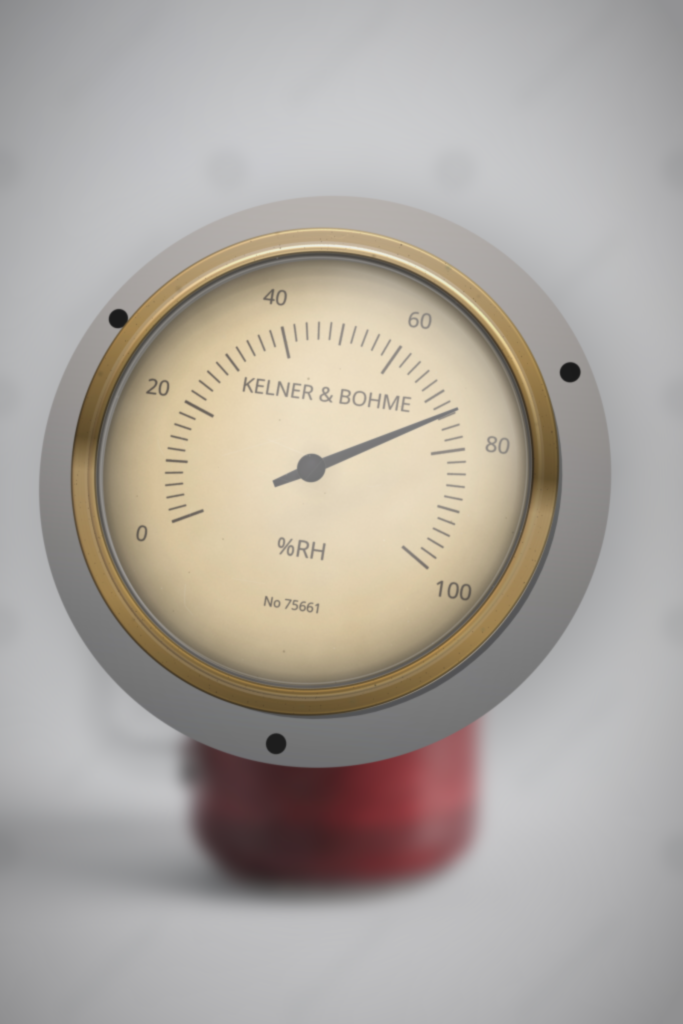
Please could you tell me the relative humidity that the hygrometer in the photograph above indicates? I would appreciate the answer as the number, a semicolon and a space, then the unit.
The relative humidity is 74; %
